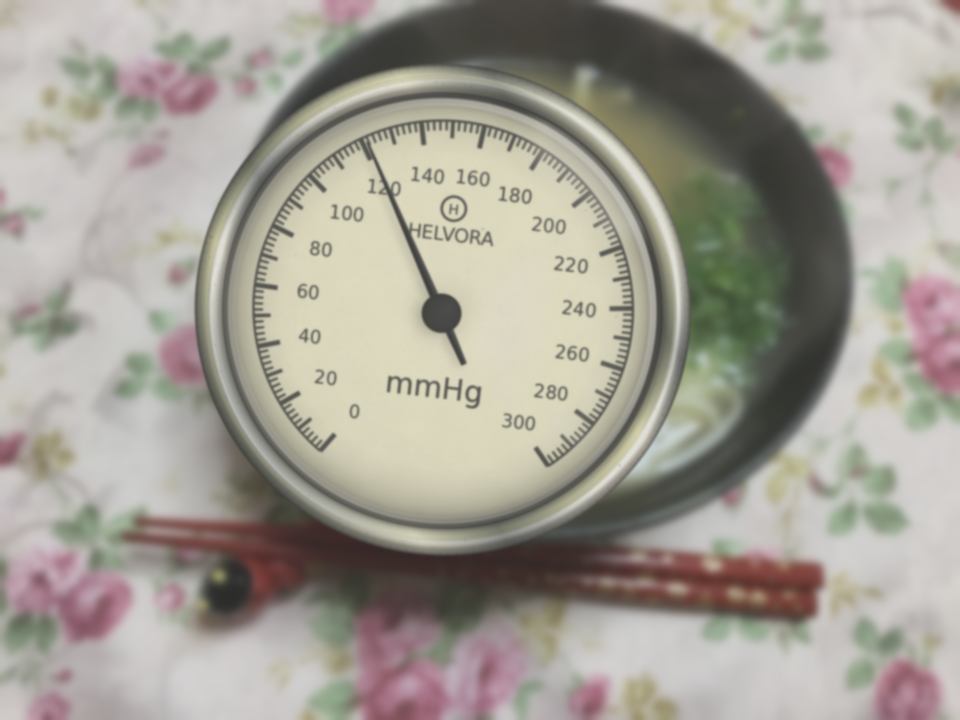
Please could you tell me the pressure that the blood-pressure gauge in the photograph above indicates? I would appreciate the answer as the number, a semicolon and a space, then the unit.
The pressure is 122; mmHg
